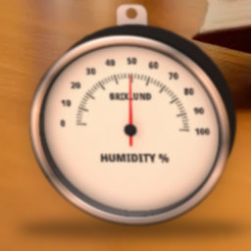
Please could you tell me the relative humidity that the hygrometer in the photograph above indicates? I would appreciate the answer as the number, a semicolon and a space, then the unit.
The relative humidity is 50; %
